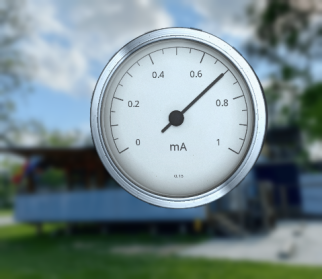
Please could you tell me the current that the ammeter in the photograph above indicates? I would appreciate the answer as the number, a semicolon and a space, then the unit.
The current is 0.7; mA
